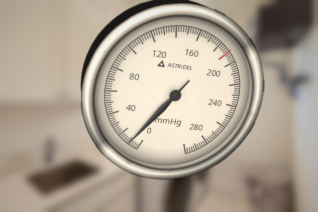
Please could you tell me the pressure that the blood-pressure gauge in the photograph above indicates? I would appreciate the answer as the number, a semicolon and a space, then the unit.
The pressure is 10; mmHg
